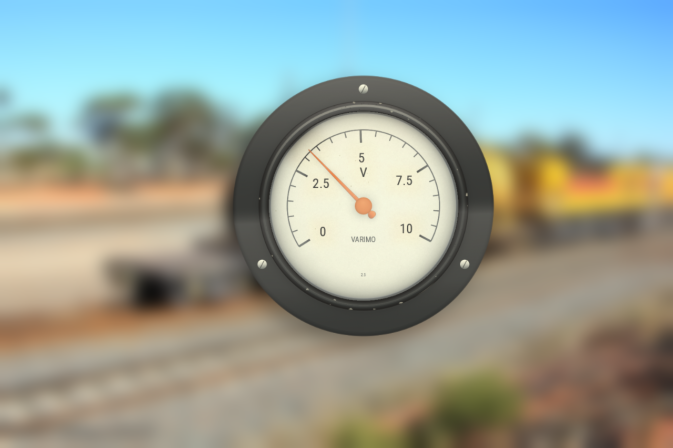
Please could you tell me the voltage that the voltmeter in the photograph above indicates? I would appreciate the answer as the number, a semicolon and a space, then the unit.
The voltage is 3.25; V
